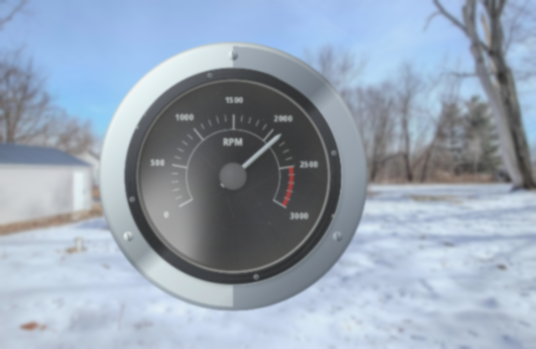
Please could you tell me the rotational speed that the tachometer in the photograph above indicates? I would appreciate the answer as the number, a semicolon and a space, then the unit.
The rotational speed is 2100; rpm
